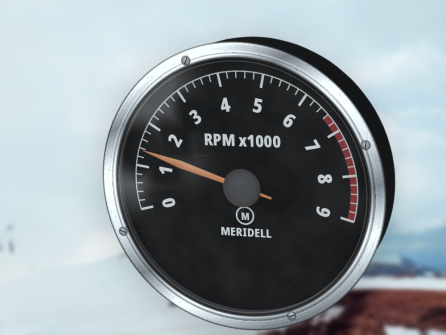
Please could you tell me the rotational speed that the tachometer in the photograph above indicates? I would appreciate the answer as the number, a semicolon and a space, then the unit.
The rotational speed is 1400; rpm
